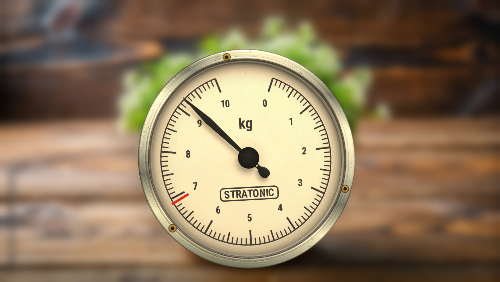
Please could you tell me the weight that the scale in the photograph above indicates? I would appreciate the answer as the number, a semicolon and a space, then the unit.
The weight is 9.2; kg
